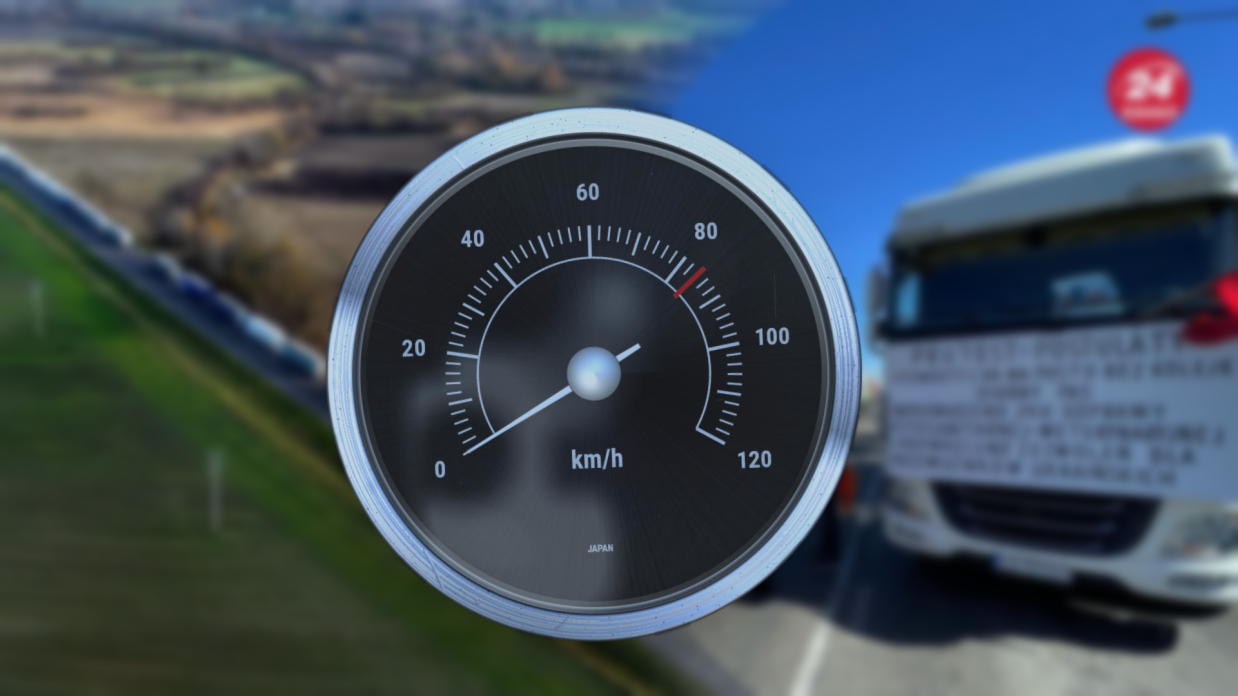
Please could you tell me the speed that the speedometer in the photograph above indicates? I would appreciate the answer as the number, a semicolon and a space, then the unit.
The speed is 0; km/h
